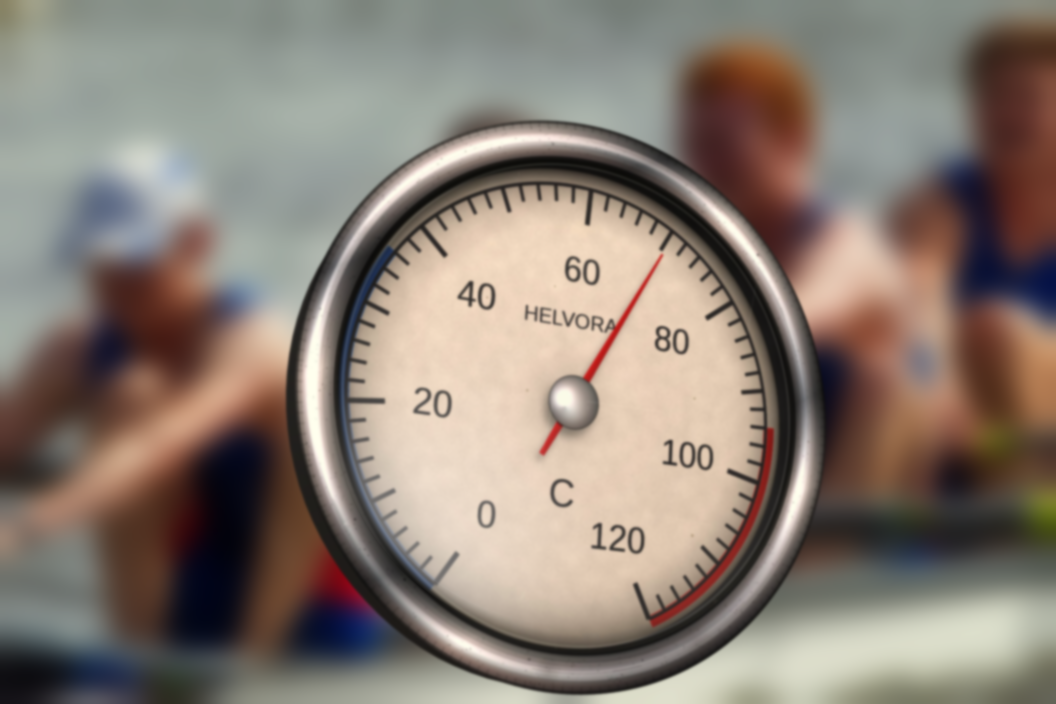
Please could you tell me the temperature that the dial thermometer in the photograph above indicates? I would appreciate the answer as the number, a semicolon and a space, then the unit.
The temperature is 70; °C
